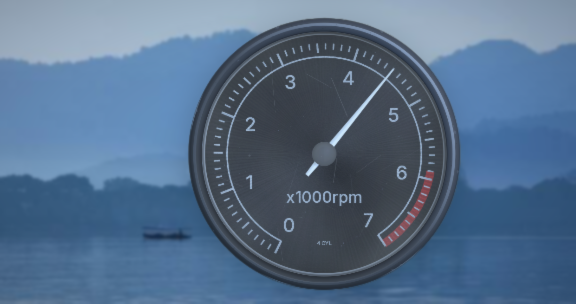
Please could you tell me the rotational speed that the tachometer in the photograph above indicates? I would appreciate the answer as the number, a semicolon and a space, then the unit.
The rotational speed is 4500; rpm
